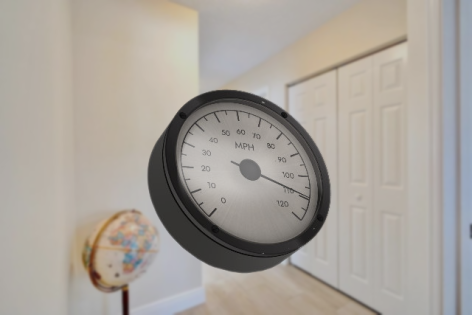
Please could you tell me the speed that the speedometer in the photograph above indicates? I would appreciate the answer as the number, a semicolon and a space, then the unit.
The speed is 110; mph
